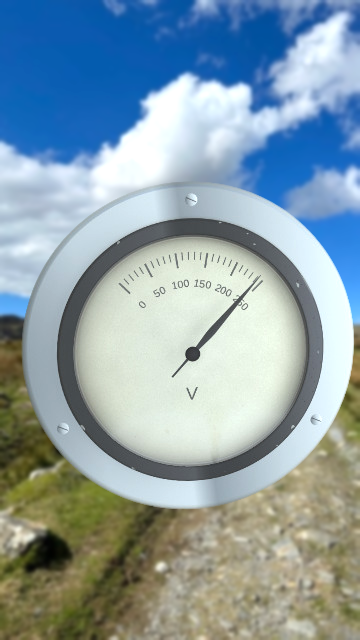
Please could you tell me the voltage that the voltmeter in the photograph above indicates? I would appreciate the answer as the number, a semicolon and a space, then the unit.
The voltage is 240; V
